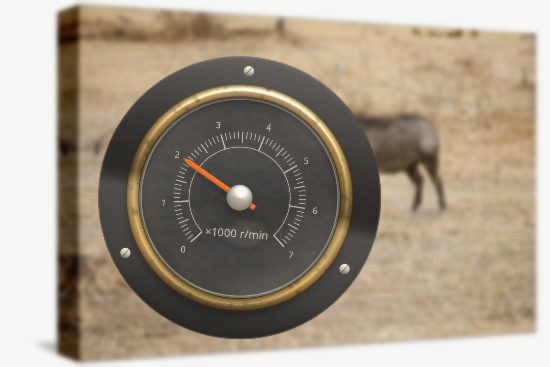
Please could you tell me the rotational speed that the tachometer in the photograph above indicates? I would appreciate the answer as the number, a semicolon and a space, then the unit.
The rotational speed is 2000; rpm
